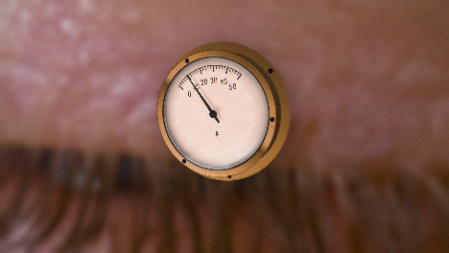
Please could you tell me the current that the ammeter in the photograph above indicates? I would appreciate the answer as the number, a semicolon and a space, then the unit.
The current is 10; A
